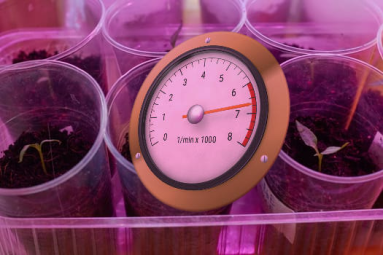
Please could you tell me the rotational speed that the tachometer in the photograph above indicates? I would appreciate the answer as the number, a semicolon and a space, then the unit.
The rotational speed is 6750; rpm
